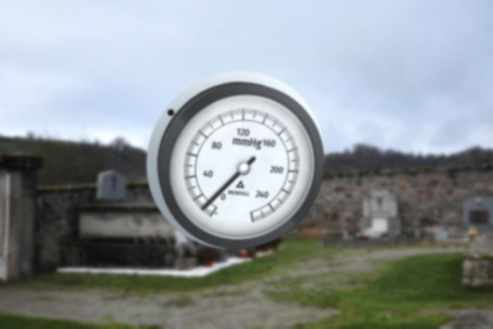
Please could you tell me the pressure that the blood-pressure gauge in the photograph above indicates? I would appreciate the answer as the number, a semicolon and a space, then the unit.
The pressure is 10; mmHg
